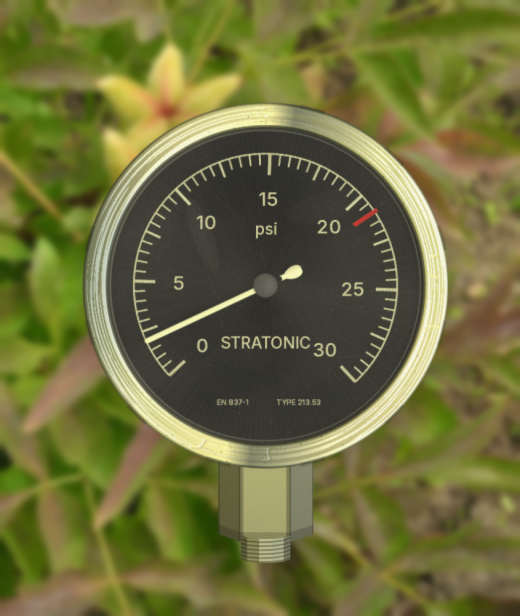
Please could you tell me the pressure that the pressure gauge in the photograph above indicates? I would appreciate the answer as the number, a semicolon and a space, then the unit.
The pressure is 2; psi
